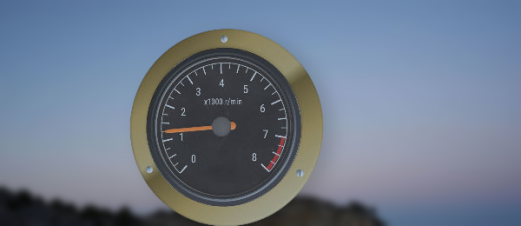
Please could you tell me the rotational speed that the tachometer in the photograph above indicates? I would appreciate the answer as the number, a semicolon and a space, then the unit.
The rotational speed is 1250; rpm
